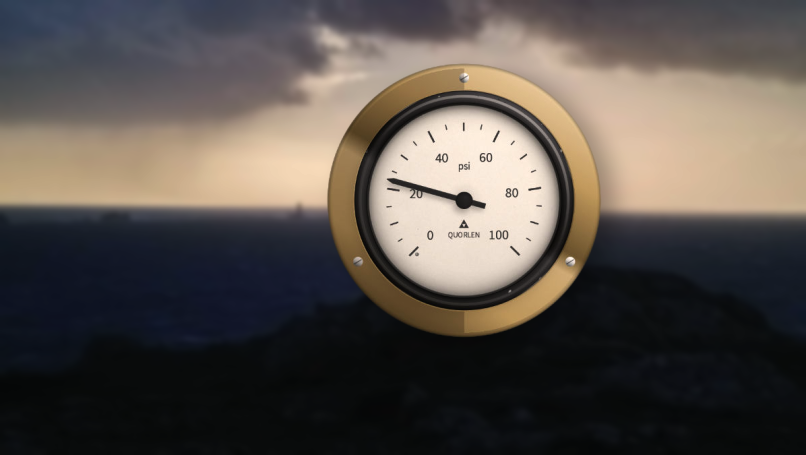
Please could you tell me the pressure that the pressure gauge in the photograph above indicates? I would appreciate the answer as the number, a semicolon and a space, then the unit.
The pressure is 22.5; psi
